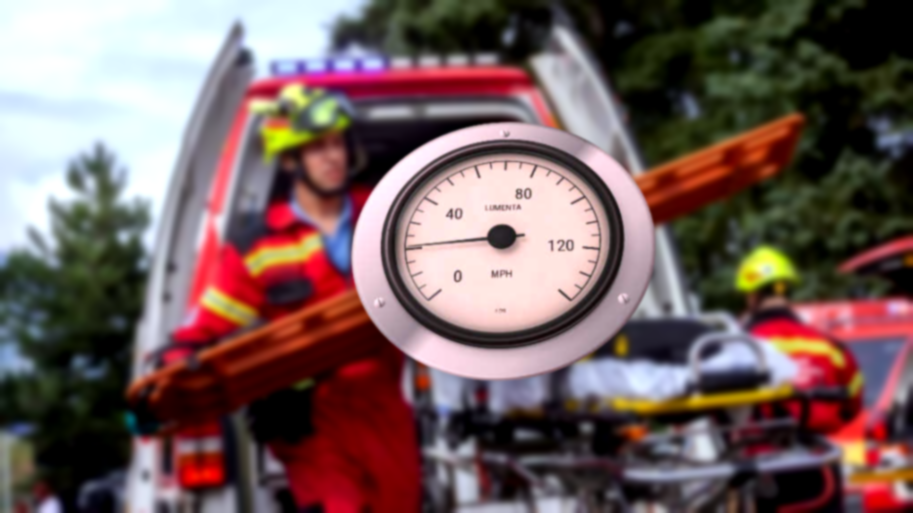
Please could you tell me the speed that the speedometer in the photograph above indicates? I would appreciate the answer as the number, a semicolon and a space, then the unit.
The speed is 20; mph
